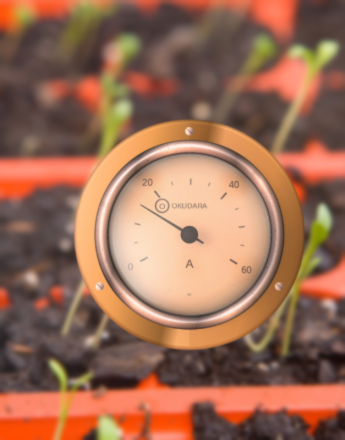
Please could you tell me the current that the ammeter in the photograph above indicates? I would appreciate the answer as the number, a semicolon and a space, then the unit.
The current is 15; A
